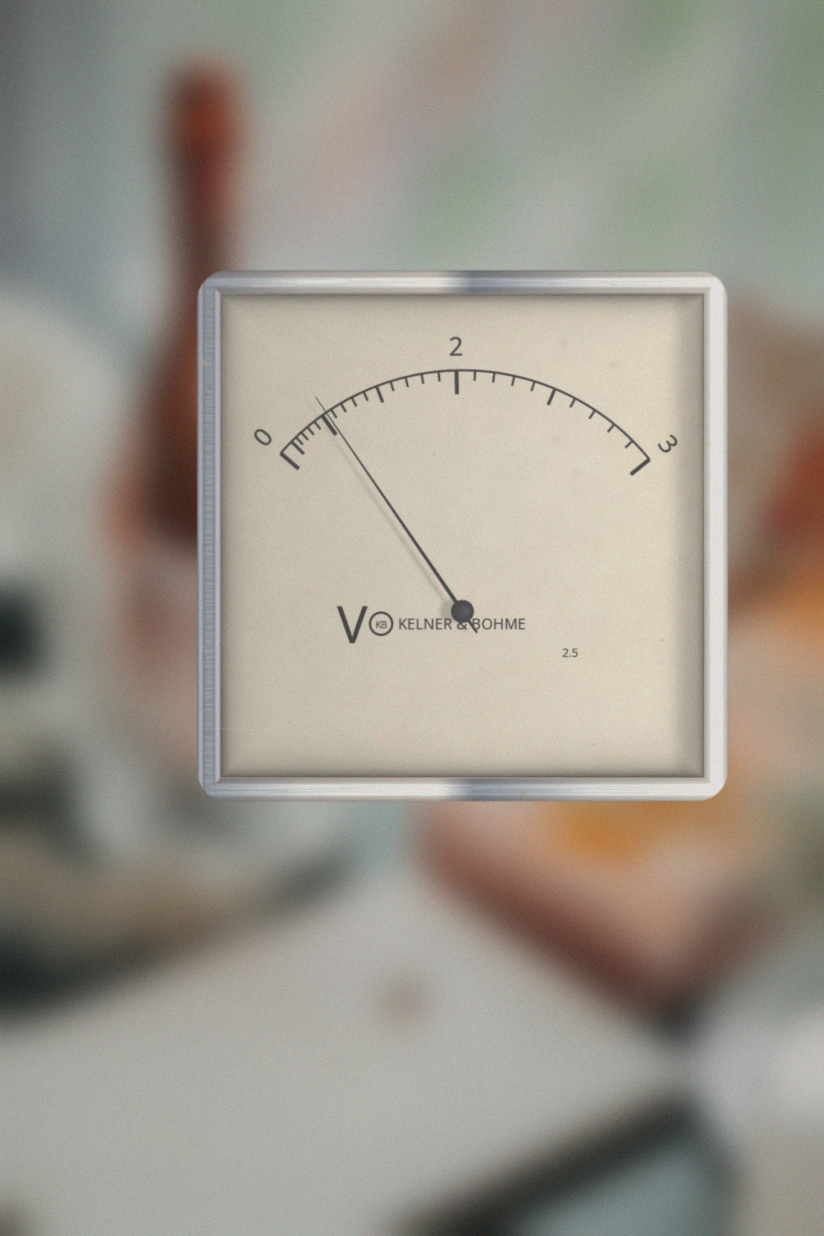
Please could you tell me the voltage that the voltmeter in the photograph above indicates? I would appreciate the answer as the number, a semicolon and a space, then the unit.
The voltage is 1.05; V
